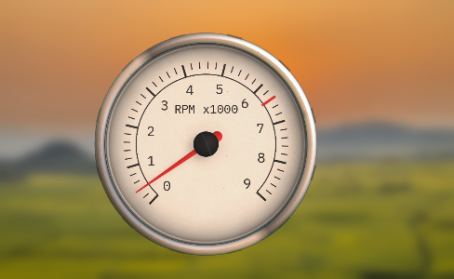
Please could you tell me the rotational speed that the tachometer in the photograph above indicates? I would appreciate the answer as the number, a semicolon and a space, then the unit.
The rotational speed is 400; rpm
